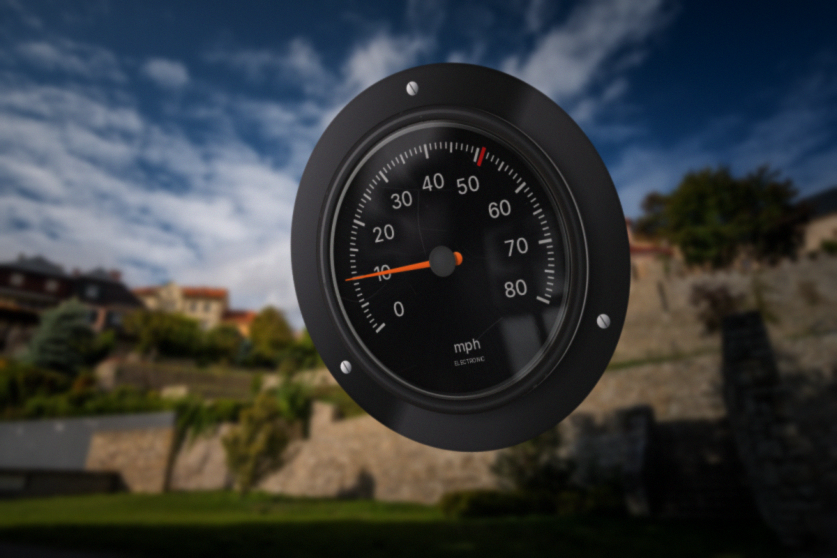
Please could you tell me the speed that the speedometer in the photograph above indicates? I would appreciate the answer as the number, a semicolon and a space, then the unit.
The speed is 10; mph
